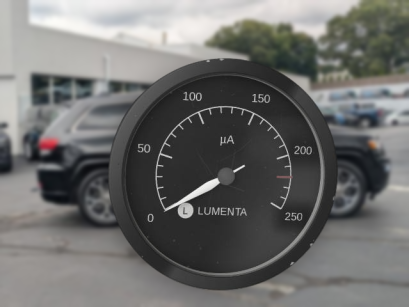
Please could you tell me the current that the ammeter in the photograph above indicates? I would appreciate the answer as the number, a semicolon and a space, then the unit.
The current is 0; µA
